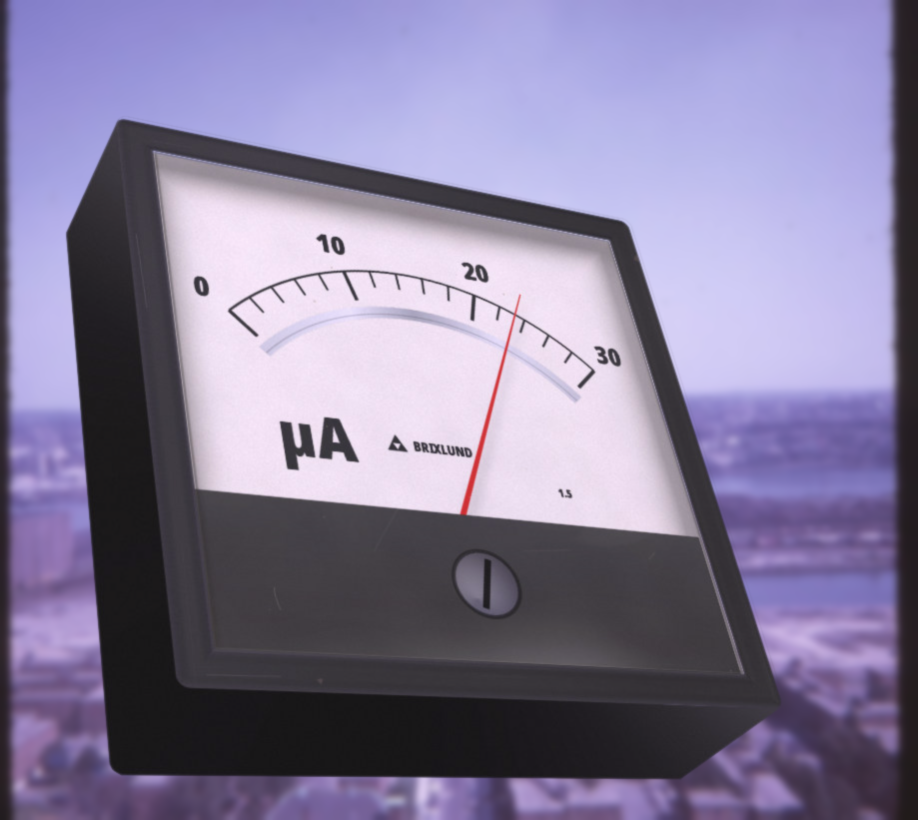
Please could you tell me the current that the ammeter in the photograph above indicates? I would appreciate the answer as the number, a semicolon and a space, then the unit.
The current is 23; µA
